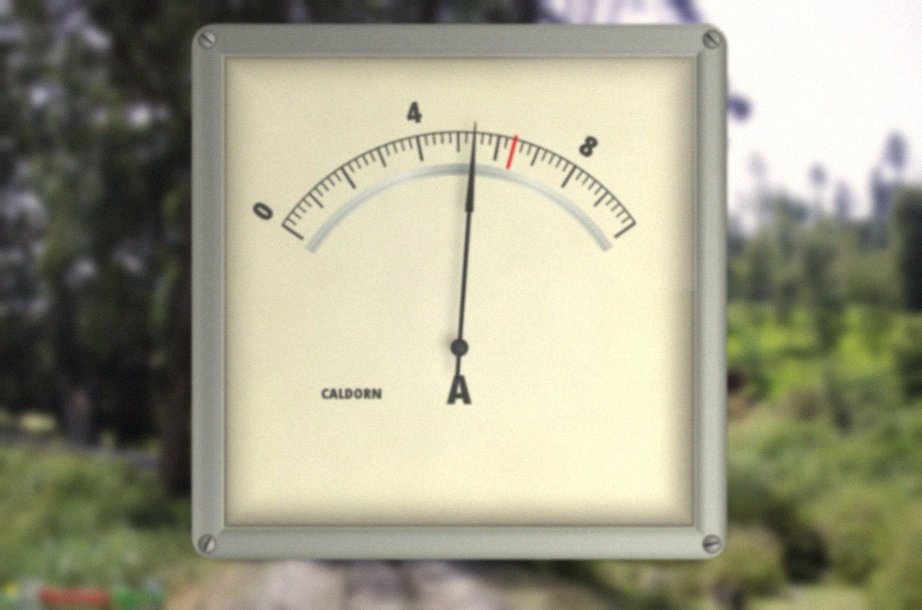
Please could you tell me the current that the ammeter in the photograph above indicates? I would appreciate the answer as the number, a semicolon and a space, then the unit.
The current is 5.4; A
